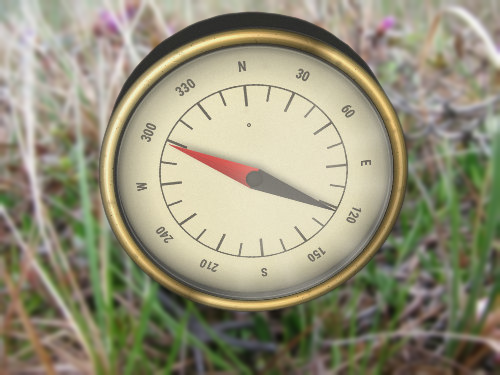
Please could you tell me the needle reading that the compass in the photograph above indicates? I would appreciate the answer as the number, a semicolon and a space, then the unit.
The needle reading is 300; °
